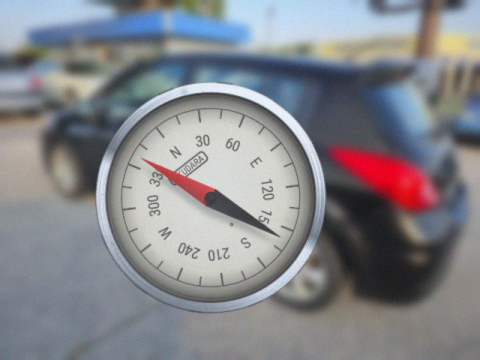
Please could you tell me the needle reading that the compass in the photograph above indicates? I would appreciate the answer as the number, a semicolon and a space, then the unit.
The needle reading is 337.5; °
